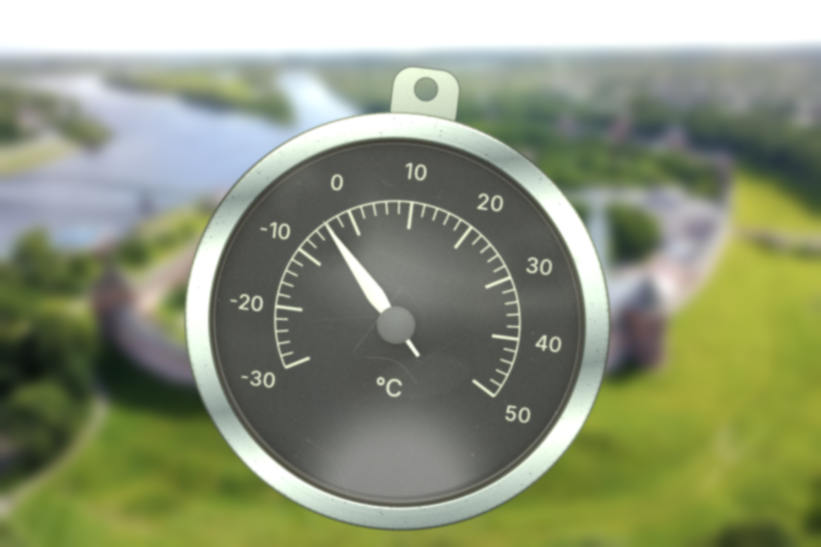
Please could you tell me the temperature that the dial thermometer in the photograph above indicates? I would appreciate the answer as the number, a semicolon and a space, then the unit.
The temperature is -4; °C
